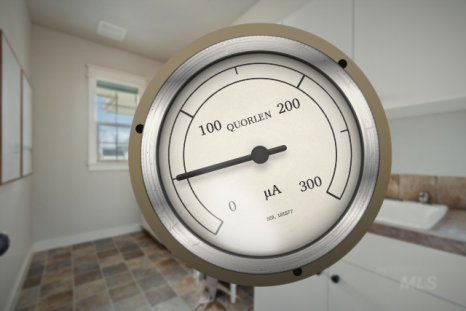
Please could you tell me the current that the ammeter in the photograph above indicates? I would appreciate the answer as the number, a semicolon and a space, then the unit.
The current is 50; µA
